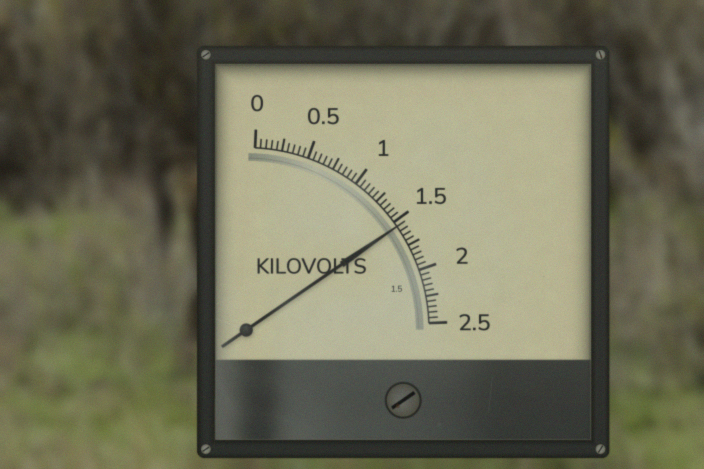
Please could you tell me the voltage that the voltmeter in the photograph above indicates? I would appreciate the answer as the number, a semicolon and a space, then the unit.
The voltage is 1.55; kV
